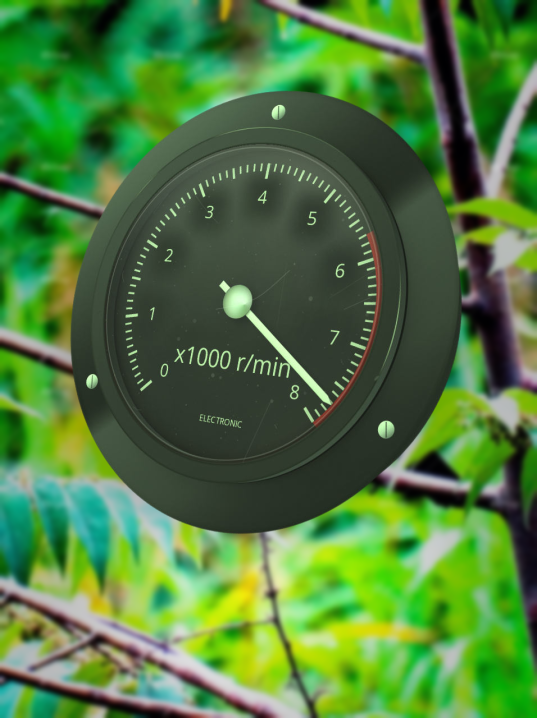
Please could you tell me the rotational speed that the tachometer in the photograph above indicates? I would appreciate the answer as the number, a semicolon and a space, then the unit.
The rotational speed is 7700; rpm
